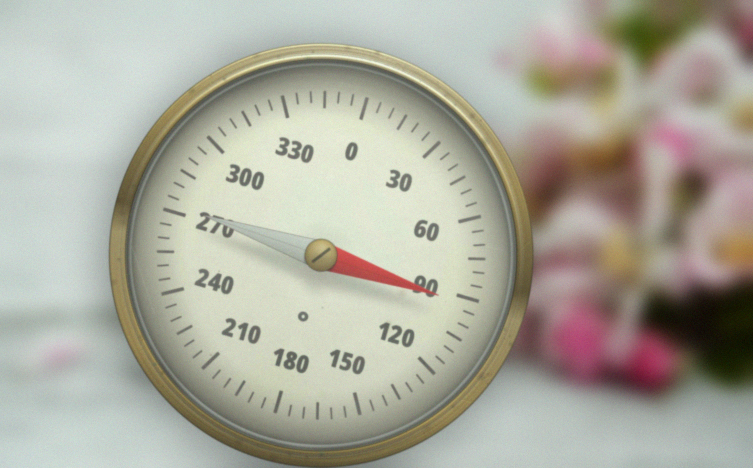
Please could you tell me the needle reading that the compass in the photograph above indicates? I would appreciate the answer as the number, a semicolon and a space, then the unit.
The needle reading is 92.5; °
